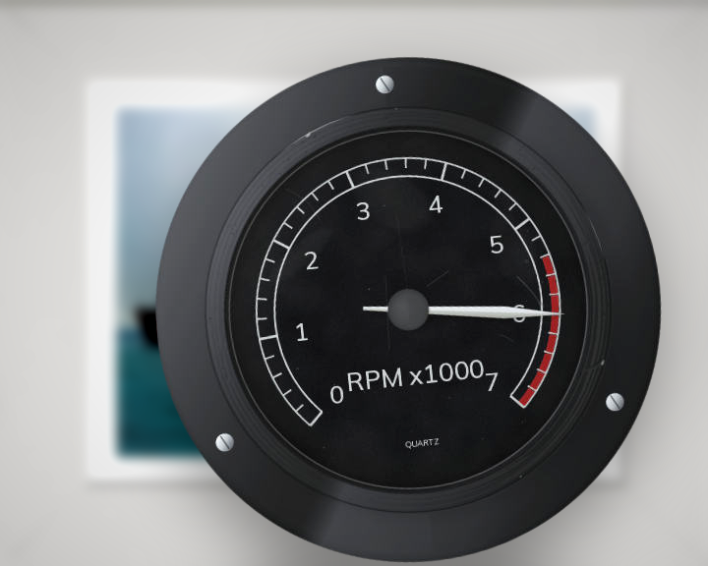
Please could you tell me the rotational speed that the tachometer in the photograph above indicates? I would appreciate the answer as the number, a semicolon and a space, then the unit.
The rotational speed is 6000; rpm
